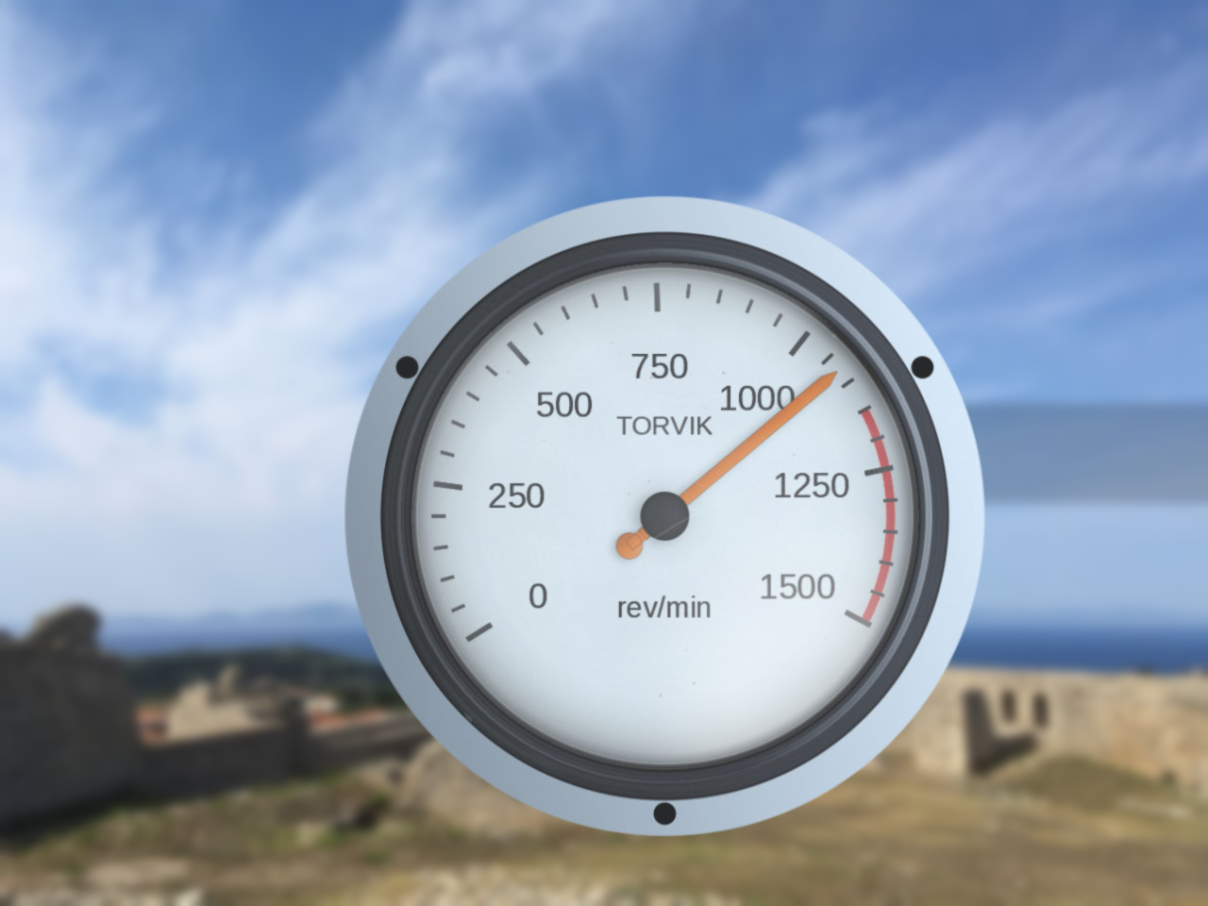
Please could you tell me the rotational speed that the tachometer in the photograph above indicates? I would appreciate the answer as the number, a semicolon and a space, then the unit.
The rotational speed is 1075; rpm
